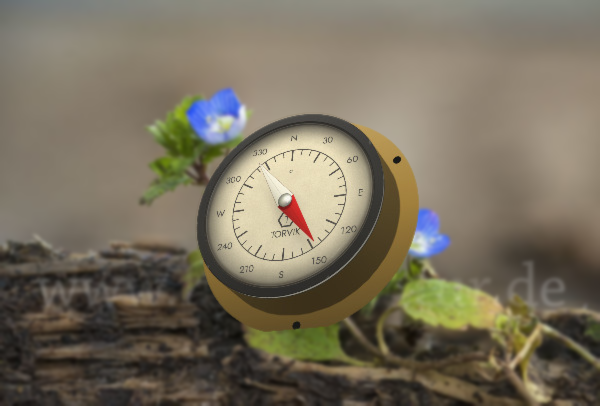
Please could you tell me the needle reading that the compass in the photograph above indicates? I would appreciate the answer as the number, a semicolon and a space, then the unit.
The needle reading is 145; °
